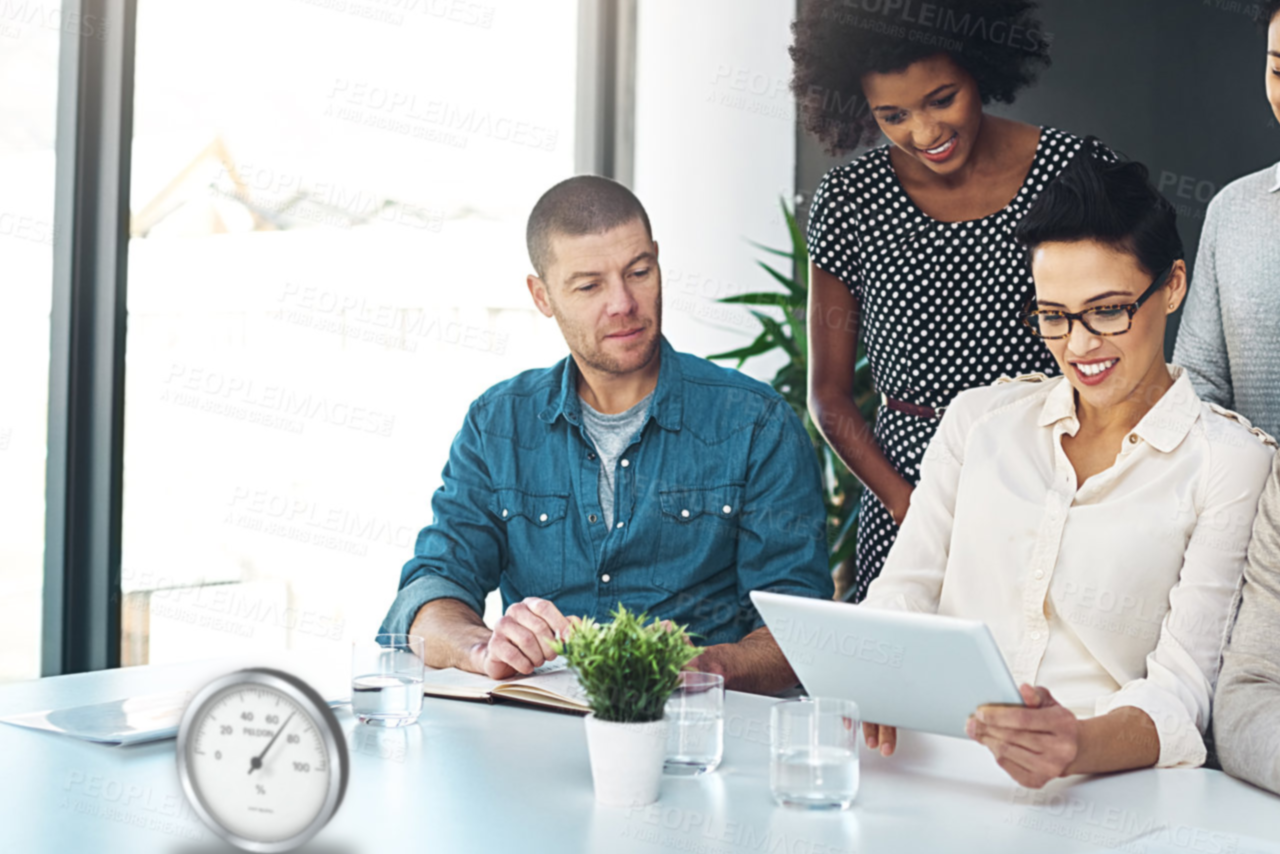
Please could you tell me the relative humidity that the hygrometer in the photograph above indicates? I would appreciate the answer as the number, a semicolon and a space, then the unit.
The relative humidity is 70; %
